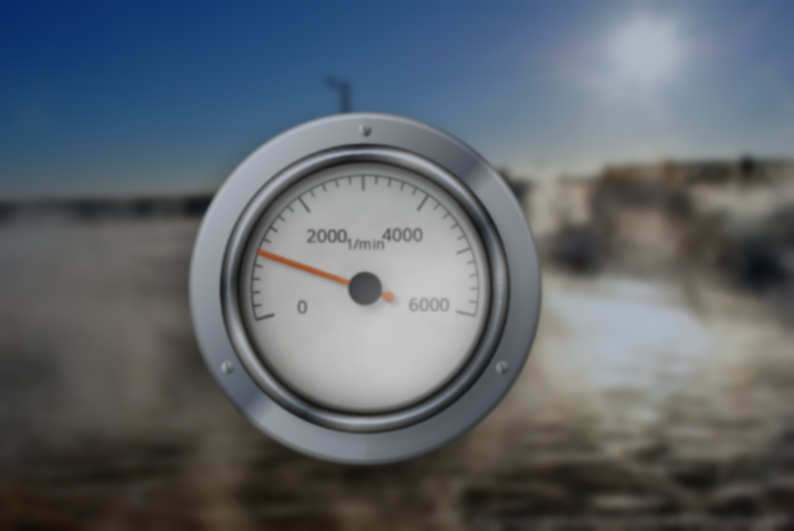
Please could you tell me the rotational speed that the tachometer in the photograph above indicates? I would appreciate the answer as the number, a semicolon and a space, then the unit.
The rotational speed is 1000; rpm
